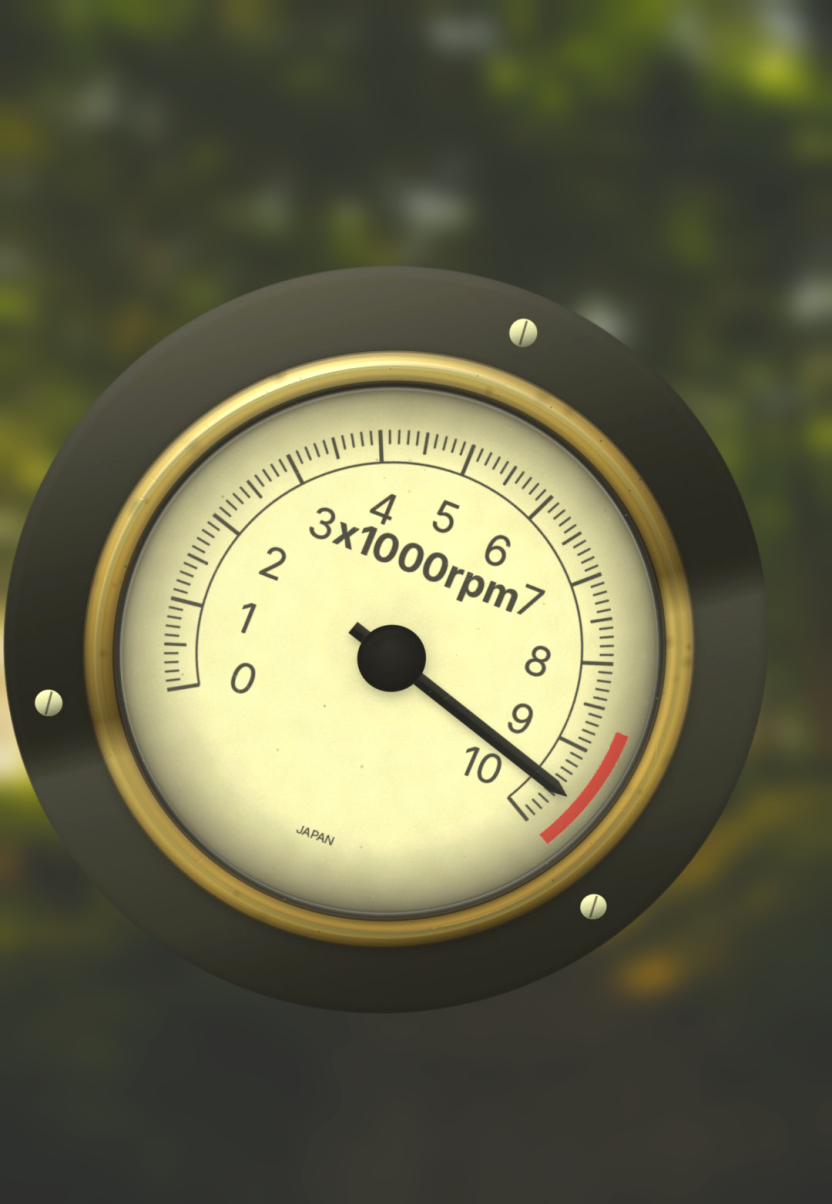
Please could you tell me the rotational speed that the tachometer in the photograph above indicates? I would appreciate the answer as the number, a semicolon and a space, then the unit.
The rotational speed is 9500; rpm
